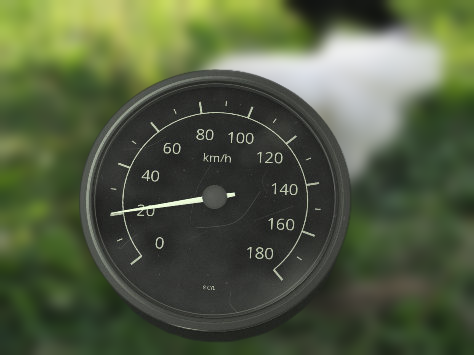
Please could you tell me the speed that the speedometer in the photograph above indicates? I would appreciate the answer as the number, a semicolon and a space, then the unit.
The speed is 20; km/h
